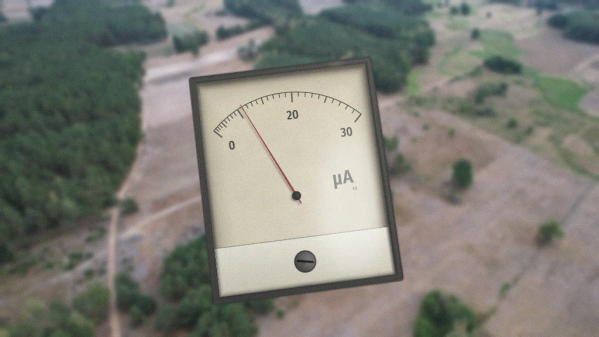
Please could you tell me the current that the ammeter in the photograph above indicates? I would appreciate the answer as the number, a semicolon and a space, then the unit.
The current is 11; µA
